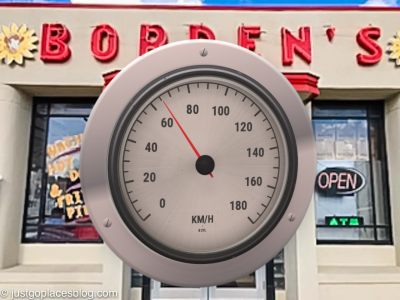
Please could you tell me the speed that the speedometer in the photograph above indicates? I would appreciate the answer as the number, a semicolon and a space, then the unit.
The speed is 65; km/h
